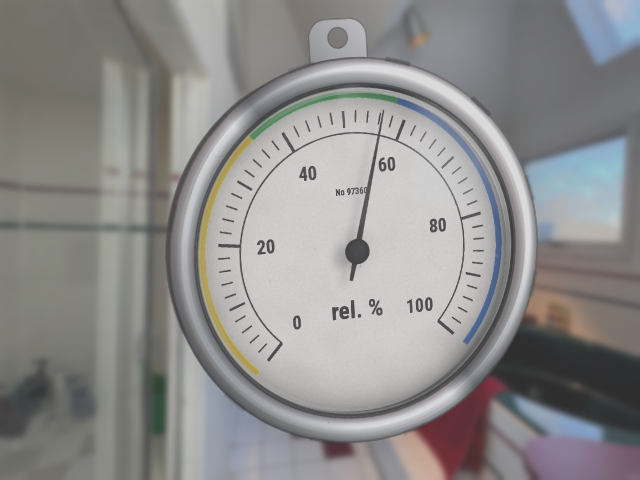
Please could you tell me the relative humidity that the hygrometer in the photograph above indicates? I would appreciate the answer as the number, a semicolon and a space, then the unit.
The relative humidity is 56; %
